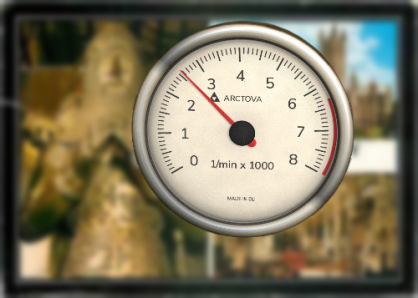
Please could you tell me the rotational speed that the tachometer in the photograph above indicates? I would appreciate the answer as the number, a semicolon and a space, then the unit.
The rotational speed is 2600; rpm
